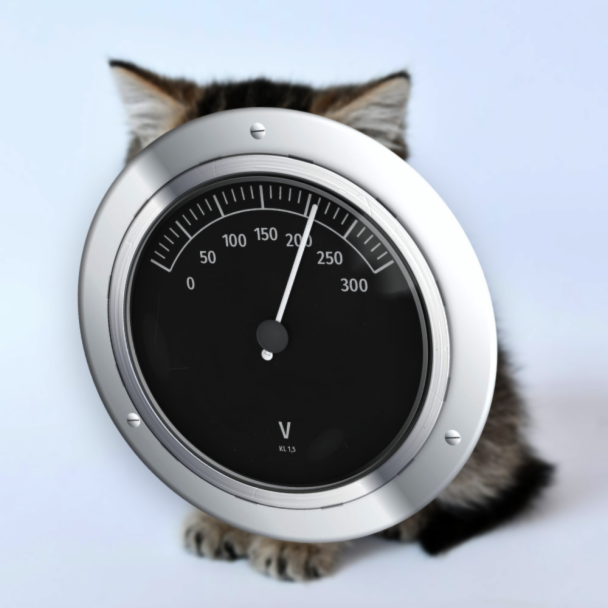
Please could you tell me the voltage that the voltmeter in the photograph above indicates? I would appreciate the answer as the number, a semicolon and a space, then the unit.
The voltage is 210; V
